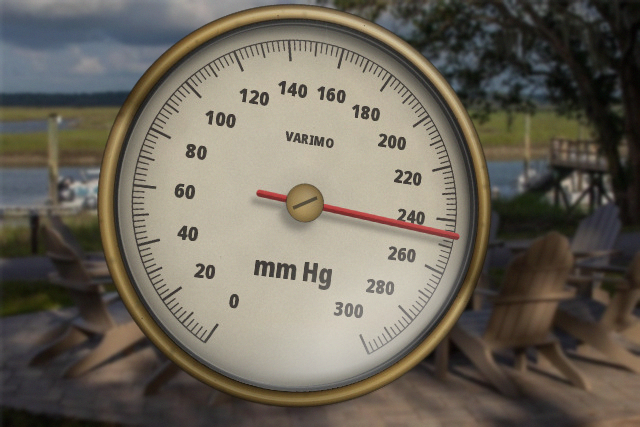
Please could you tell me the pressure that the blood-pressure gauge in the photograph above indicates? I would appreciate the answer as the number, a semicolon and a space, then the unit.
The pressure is 246; mmHg
